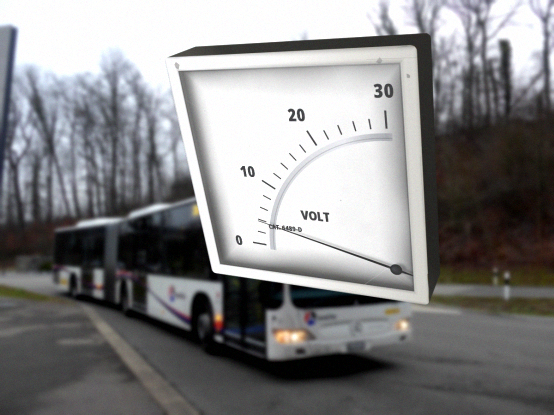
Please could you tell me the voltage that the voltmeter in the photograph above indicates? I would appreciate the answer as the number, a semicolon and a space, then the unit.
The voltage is 4; V
